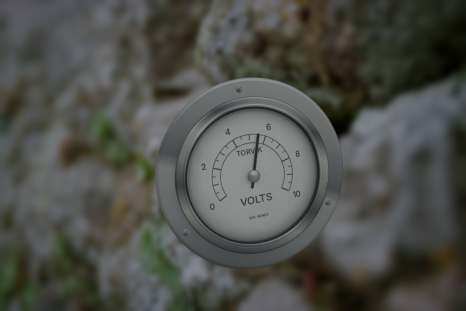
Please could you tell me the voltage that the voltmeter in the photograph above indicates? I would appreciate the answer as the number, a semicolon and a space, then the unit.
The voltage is 5.5; V
